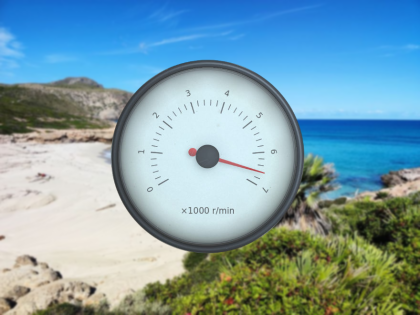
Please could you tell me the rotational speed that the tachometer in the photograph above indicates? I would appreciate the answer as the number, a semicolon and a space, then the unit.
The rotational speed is 6600; rpm
